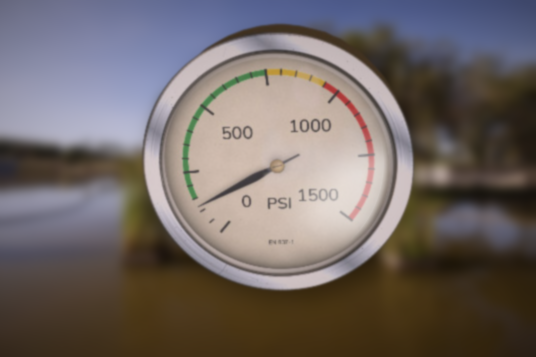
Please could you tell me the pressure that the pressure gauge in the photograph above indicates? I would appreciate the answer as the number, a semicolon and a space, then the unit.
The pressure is 125; psi
